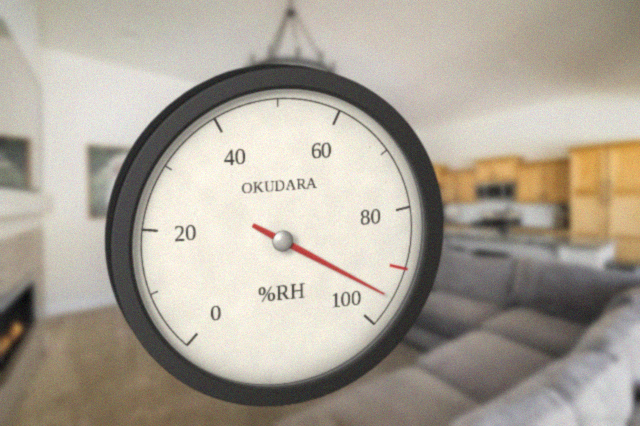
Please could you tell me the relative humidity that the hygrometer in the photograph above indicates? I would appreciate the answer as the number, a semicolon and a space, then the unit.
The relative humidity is 95; %
